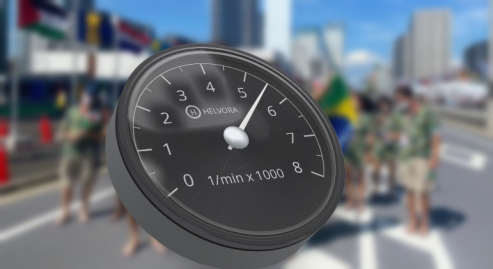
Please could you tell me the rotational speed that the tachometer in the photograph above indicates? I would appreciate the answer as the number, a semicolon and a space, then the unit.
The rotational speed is 5500; rpm
